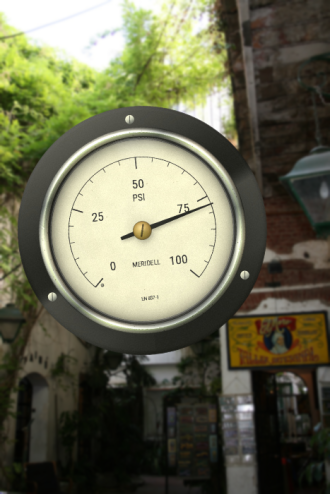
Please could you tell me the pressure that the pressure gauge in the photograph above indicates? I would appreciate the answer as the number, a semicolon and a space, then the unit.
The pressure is 77.5; psi
